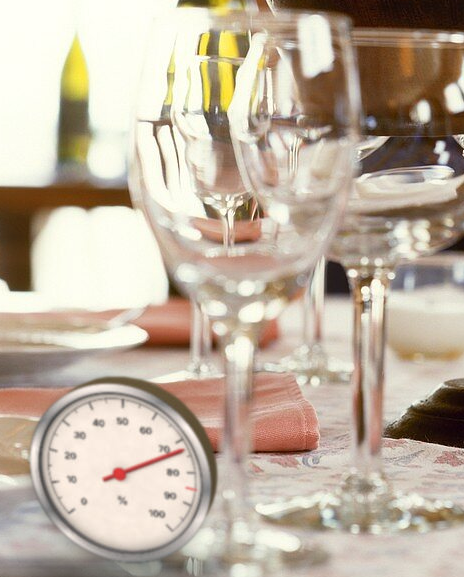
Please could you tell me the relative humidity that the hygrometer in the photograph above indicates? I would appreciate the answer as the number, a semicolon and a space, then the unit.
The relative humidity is 72.5; %
